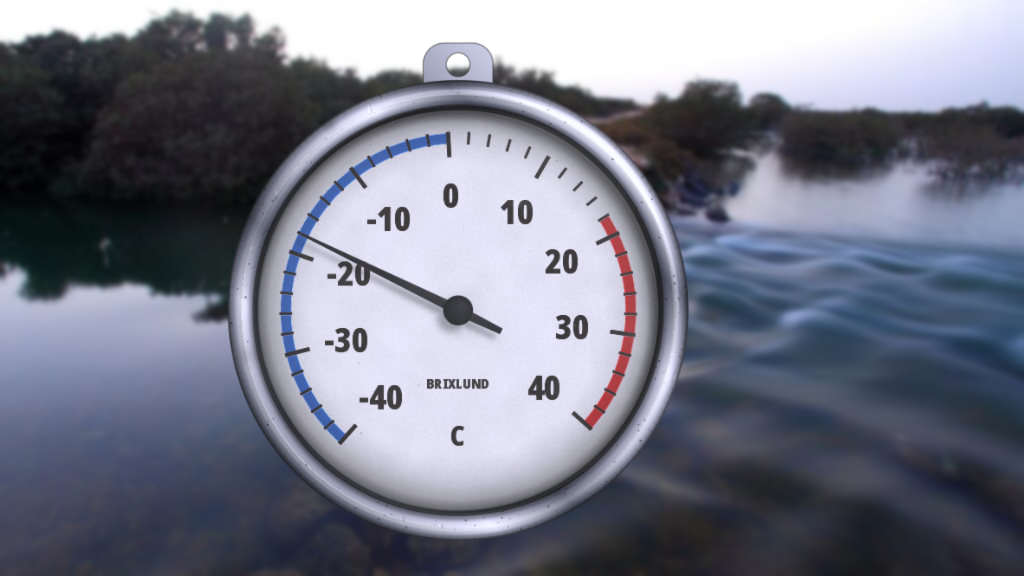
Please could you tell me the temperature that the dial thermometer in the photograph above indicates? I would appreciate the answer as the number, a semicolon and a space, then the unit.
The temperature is -18; °C
